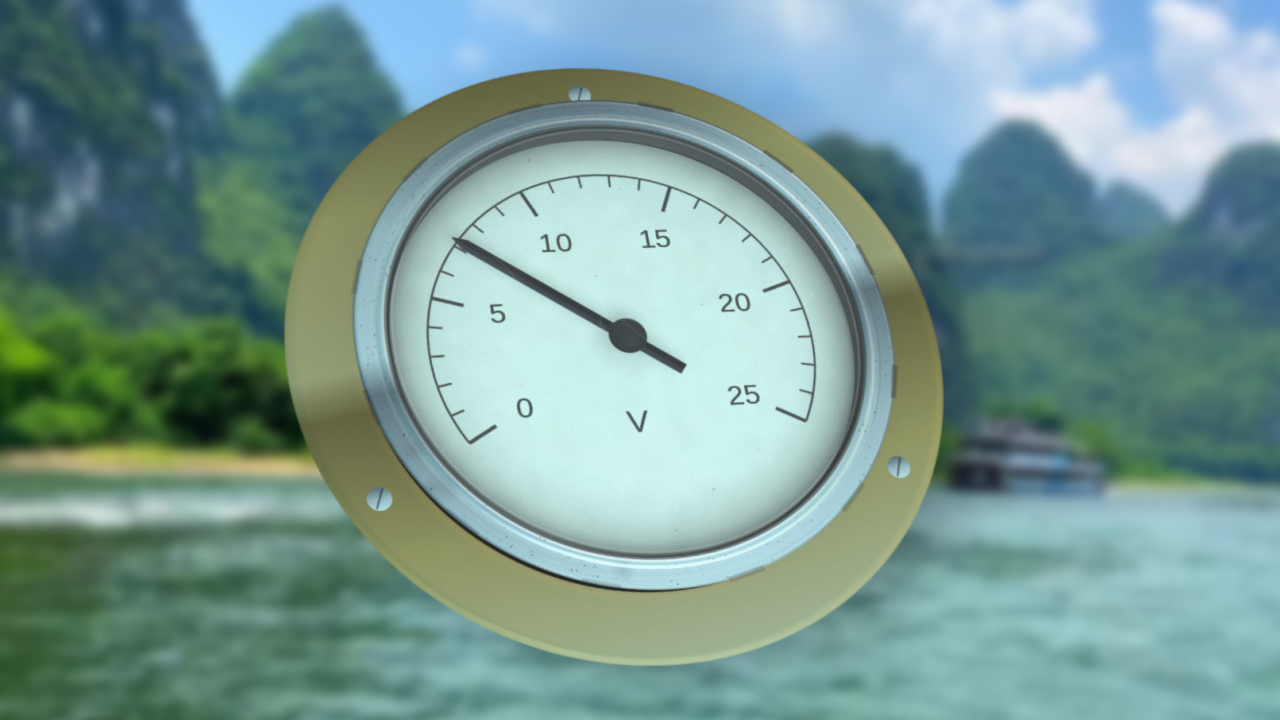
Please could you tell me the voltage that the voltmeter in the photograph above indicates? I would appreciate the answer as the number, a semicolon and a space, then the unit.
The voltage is 7; V
